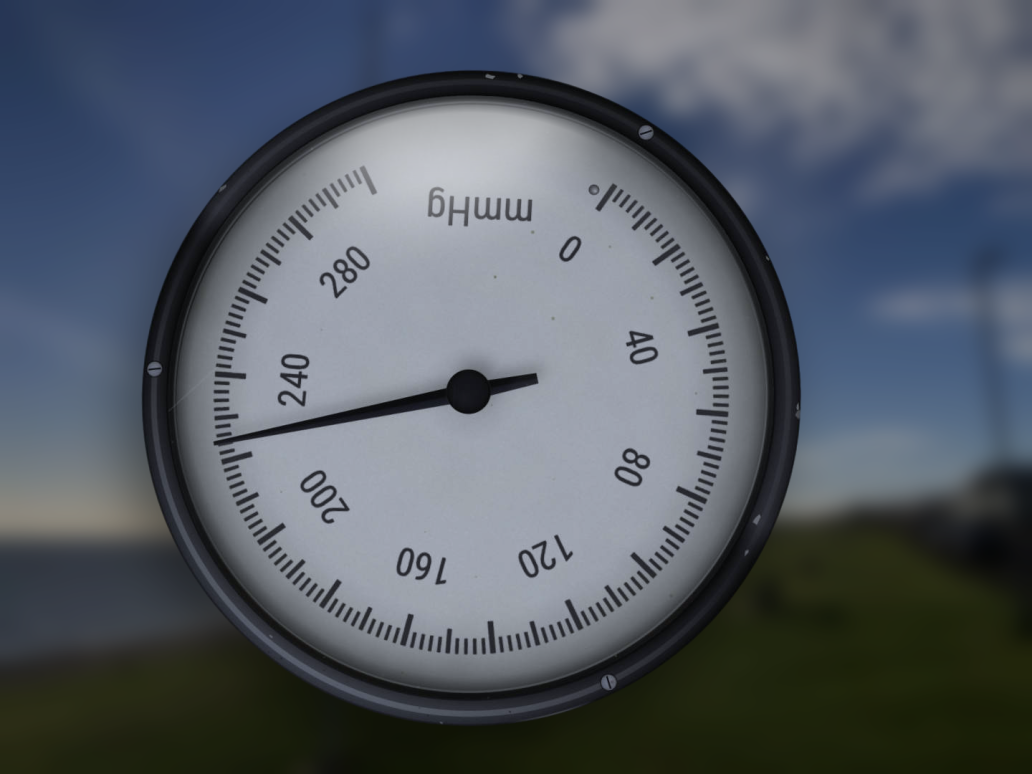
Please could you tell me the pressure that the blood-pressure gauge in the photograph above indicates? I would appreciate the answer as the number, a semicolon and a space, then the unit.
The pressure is 224; mmHg
